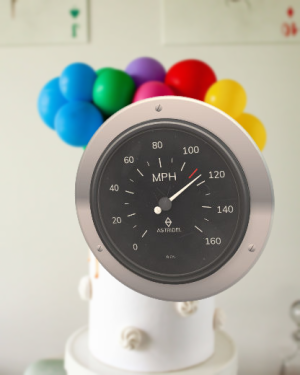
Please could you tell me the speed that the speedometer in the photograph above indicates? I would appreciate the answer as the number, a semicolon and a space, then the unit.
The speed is 115; mph
